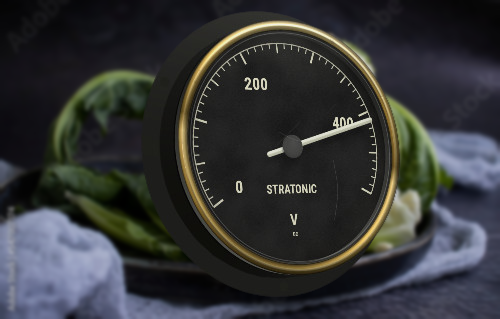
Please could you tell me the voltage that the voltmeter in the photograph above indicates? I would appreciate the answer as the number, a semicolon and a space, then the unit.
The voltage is 410; V
